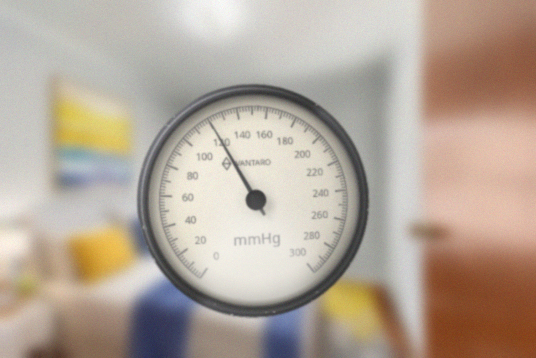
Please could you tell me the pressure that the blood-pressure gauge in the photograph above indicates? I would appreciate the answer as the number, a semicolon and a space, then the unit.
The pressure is 120; mmHg
